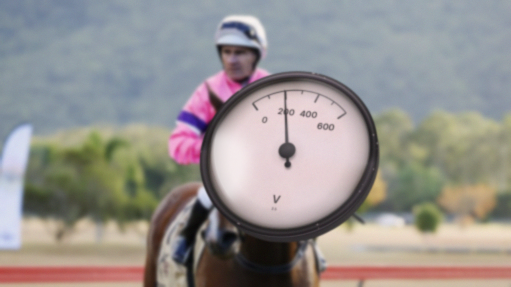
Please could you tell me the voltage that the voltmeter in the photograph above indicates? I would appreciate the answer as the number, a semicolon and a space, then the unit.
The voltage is 200; V
